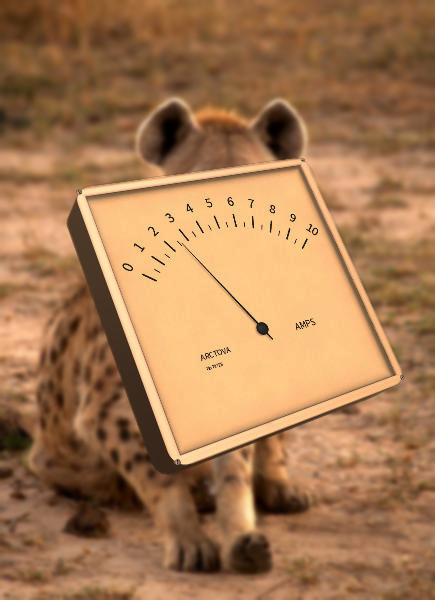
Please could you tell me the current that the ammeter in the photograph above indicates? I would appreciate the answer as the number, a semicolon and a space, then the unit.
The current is 2.5; A
